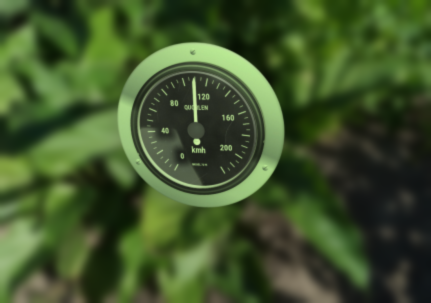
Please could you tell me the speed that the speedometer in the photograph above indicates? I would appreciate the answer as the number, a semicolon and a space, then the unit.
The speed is 110; km/h
